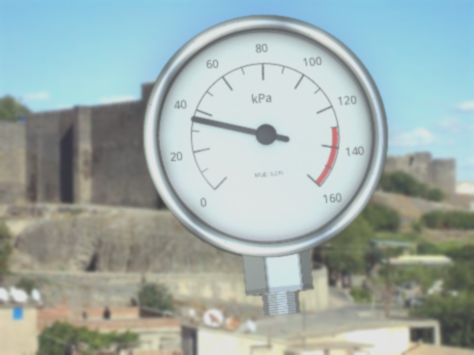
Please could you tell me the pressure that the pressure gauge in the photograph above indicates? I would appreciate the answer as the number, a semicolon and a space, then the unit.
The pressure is 35; kPa
